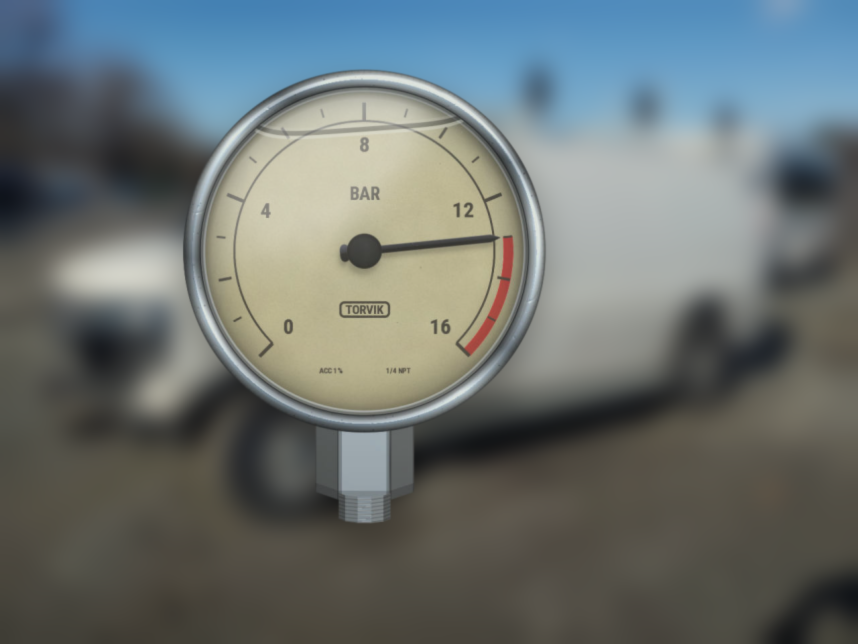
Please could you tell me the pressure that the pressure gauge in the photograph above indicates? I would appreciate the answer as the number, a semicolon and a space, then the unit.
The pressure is 13; bar
